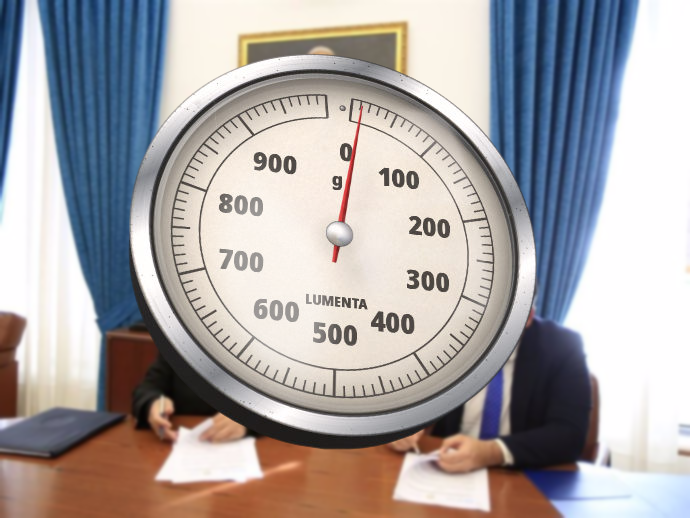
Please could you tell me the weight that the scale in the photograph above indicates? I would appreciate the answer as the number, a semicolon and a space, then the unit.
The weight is 10; g
